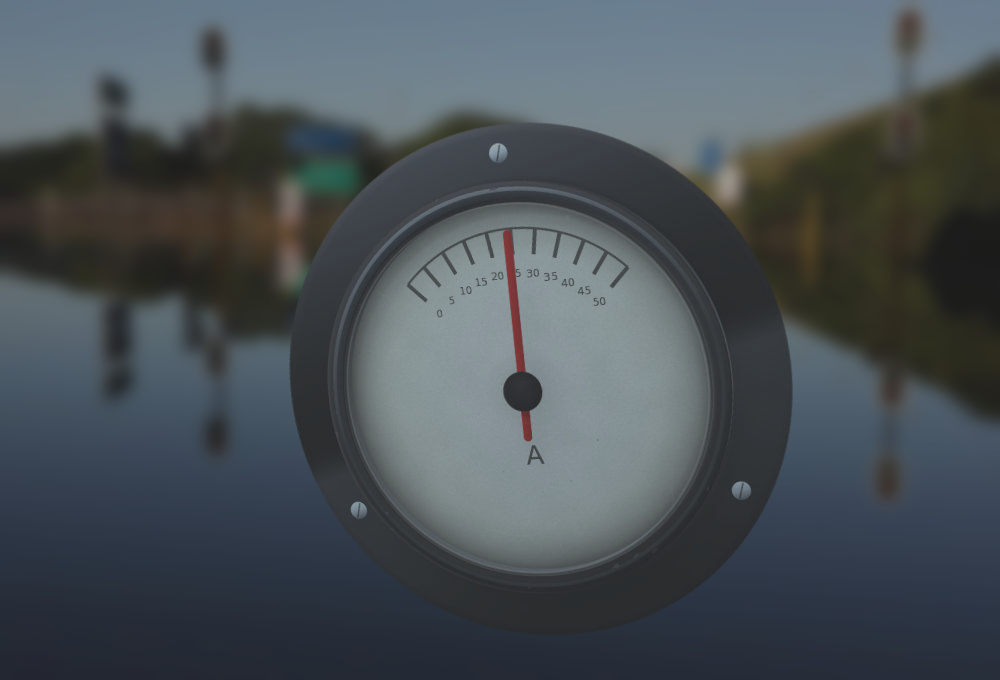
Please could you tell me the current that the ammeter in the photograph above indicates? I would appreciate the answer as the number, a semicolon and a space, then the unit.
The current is 25; A
